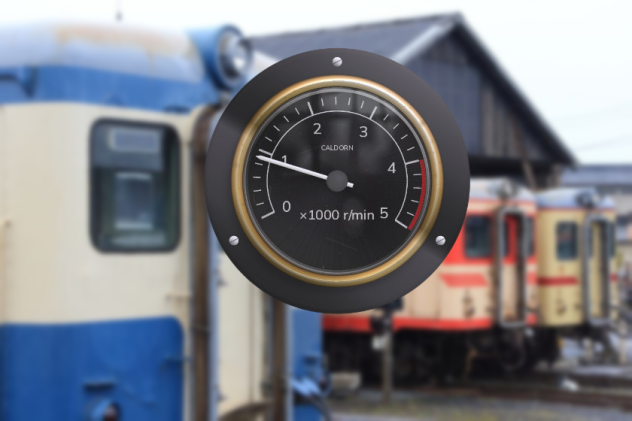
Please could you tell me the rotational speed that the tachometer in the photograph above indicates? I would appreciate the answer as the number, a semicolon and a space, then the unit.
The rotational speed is 900; rpm
